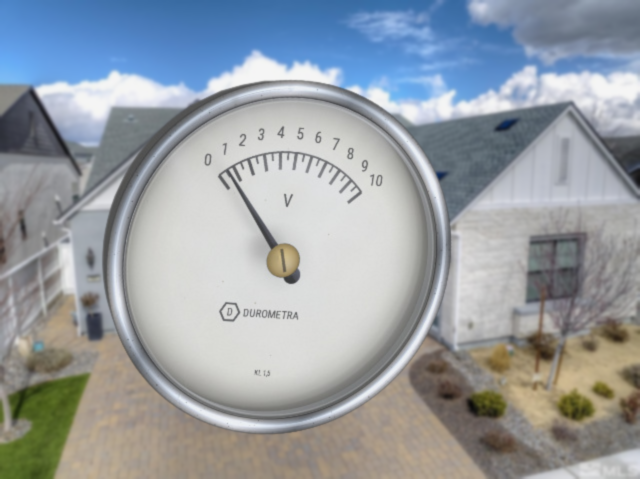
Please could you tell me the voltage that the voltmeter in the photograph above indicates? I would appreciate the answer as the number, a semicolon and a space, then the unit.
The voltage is 0.5; V
